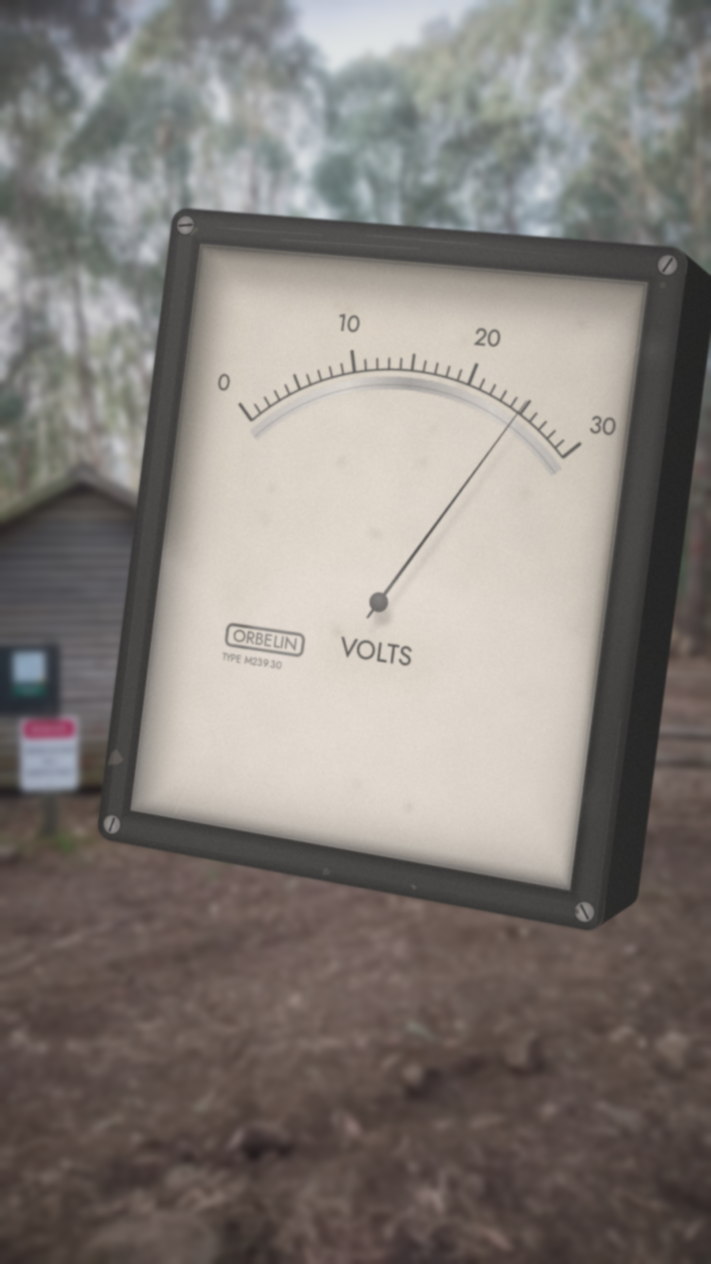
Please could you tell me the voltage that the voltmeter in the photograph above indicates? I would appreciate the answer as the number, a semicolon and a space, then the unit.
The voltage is 25; V
